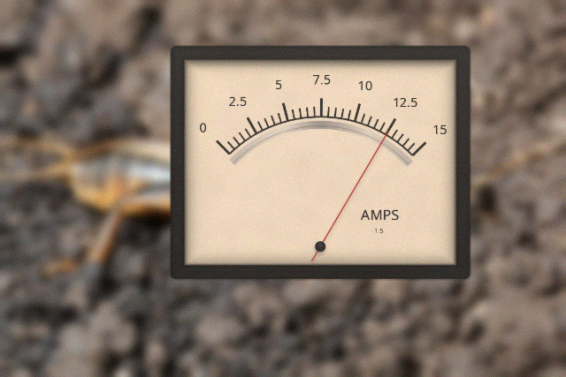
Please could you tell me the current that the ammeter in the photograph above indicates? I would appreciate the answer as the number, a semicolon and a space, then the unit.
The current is 12.5; A
